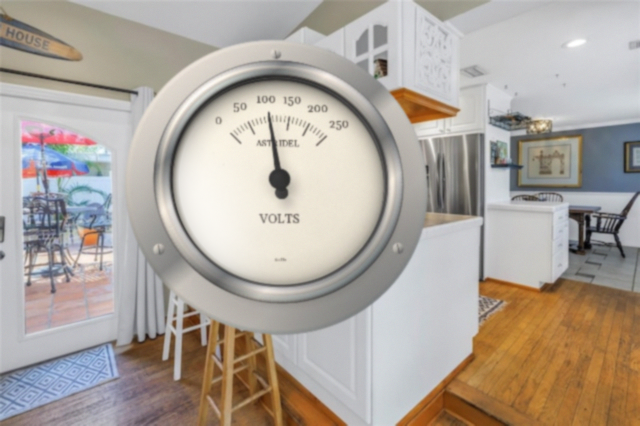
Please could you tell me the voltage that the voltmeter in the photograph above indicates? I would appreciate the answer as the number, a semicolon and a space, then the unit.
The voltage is 100; V
